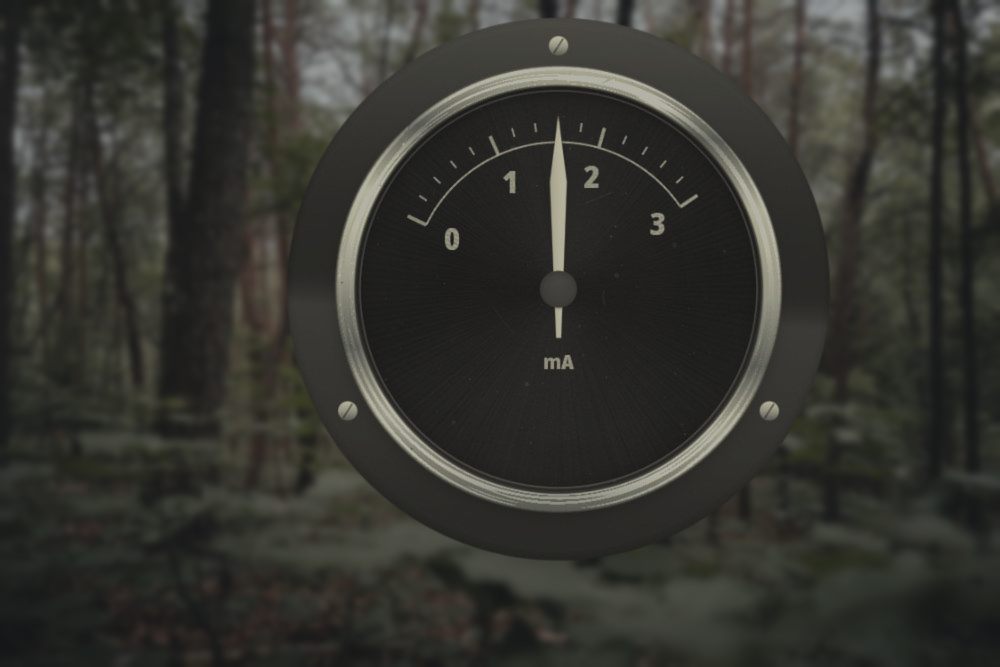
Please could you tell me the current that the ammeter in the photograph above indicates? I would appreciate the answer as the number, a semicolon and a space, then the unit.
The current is 1.6; mA
